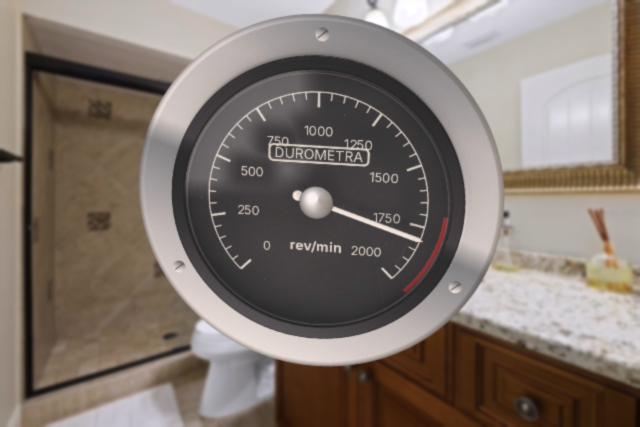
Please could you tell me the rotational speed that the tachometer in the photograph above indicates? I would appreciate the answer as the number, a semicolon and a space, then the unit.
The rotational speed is 1800; rpm
